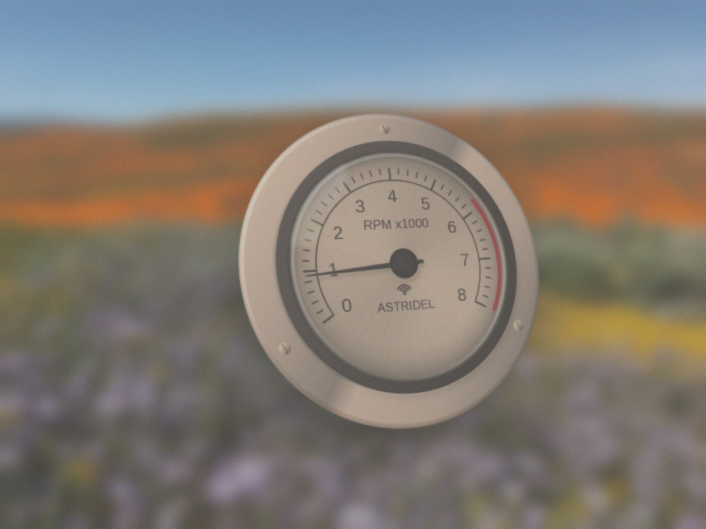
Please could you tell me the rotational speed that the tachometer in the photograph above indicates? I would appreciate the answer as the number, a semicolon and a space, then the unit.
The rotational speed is 900; rpm
